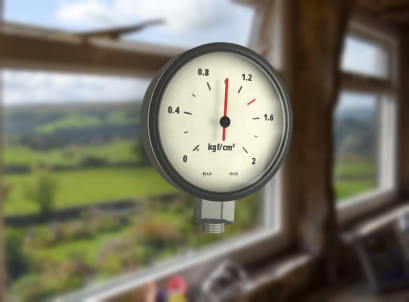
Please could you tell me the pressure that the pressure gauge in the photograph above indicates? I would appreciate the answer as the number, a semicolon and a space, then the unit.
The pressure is 1; kg/cm²
